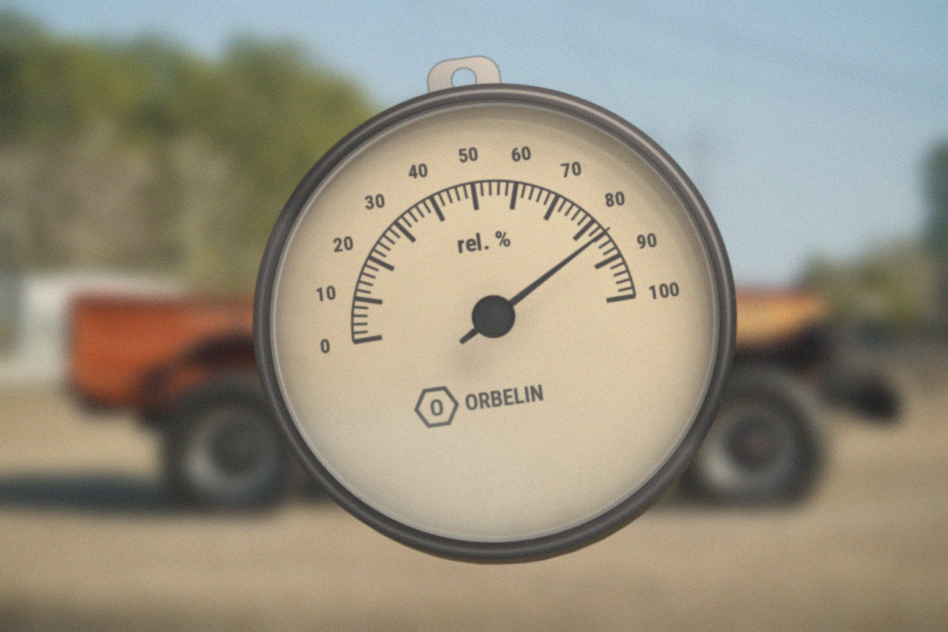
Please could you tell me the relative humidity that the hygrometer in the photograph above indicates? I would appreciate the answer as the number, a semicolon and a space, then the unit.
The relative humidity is 84; %
